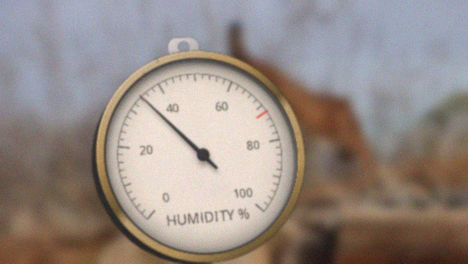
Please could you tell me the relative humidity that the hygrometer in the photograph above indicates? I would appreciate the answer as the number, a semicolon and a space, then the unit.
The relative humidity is 34; %
